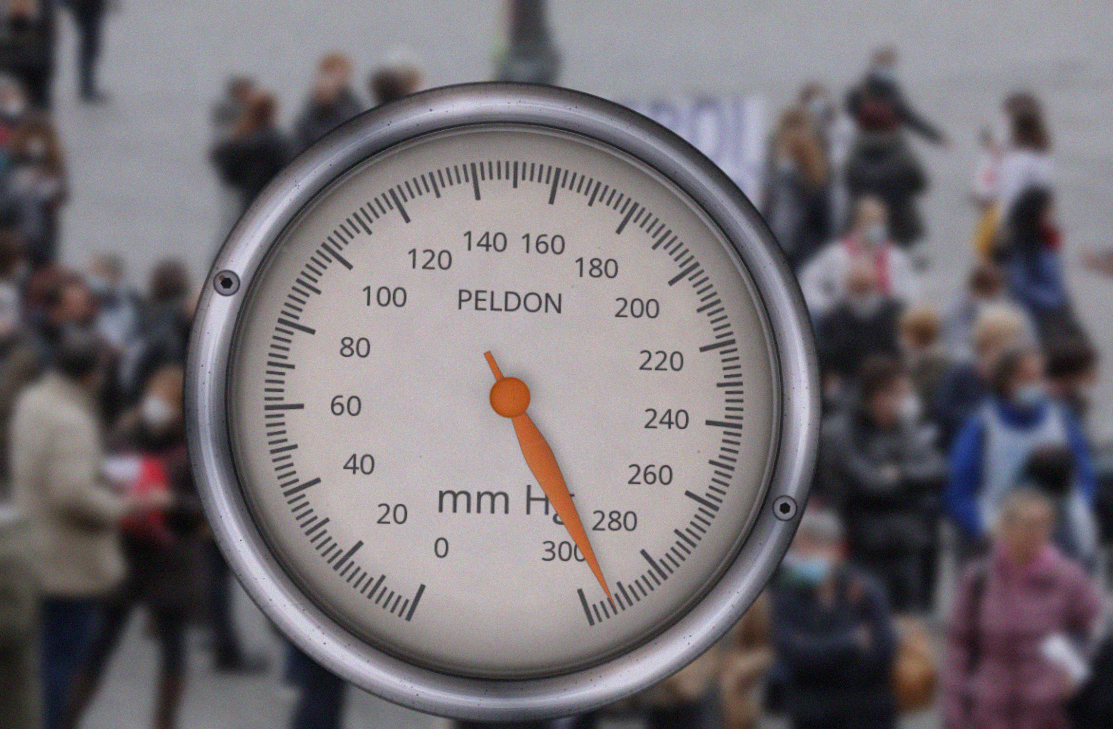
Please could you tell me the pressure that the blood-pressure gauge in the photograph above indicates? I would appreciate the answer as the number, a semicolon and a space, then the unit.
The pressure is 294; mmHg
